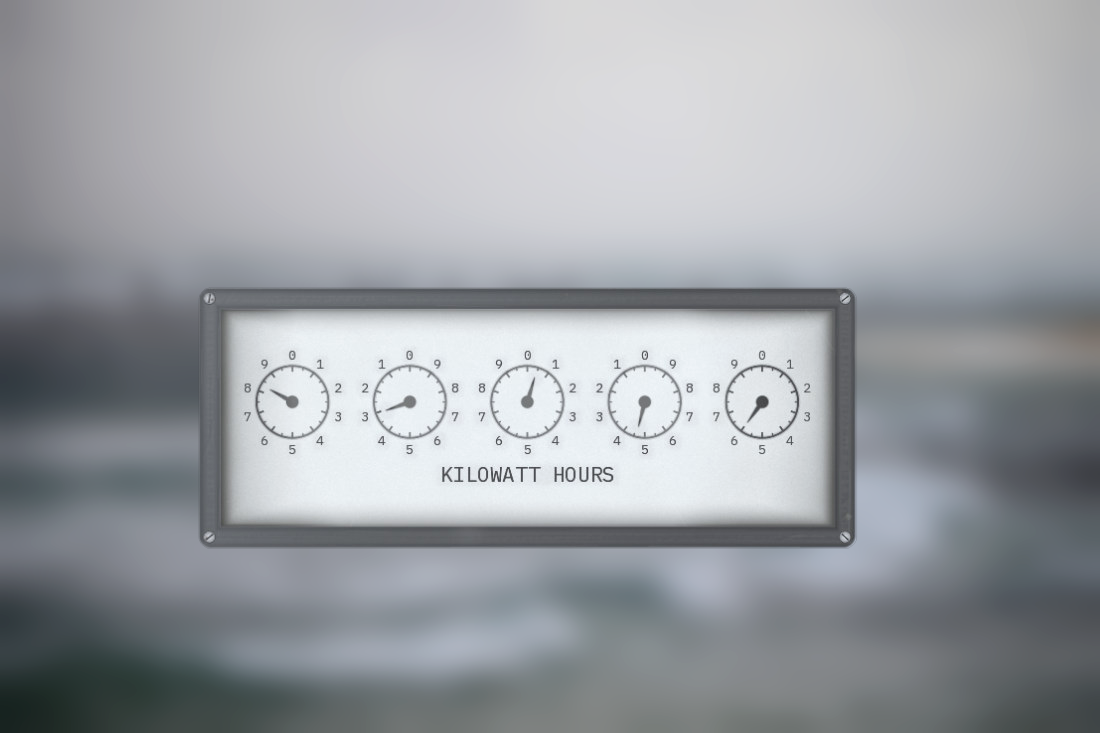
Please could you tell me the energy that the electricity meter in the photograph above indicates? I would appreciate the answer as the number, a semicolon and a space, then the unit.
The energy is 83046; kWh
